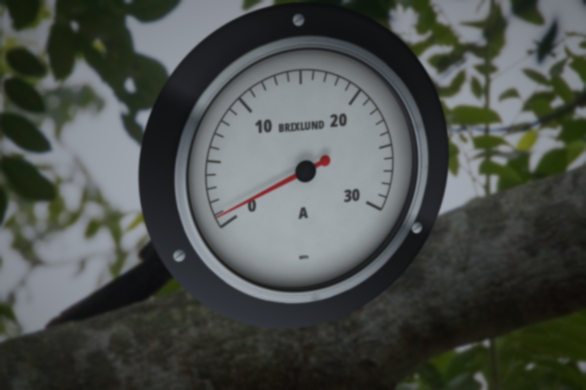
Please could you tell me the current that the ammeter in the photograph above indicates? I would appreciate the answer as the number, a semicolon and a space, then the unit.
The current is 1; A
